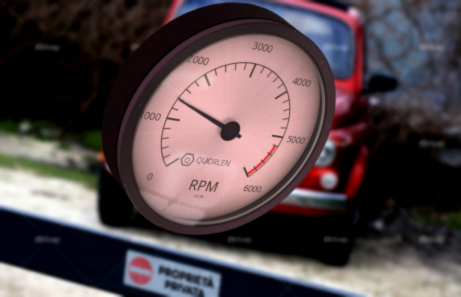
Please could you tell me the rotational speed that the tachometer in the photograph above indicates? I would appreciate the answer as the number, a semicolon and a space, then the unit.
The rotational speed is 1400; rpm
